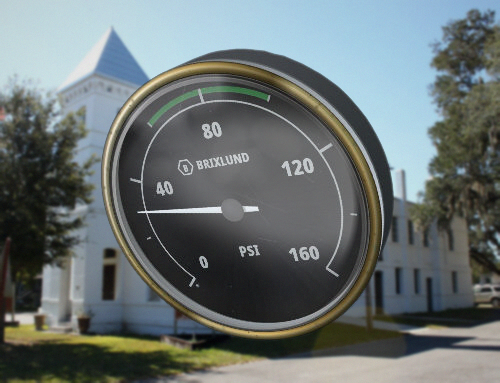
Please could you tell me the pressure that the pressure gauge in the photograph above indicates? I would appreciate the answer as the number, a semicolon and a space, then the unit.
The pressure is 30; psi
